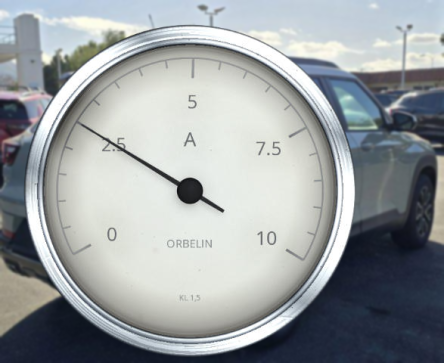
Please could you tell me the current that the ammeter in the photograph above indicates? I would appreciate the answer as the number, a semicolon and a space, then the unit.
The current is 2.5; A
